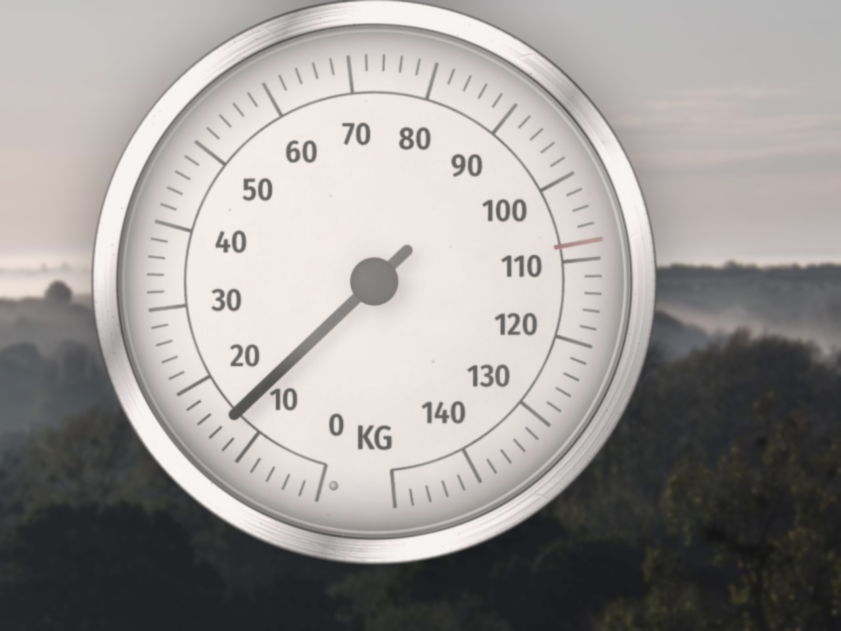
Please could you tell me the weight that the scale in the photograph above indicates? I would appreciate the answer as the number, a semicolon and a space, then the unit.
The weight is 14; kg
